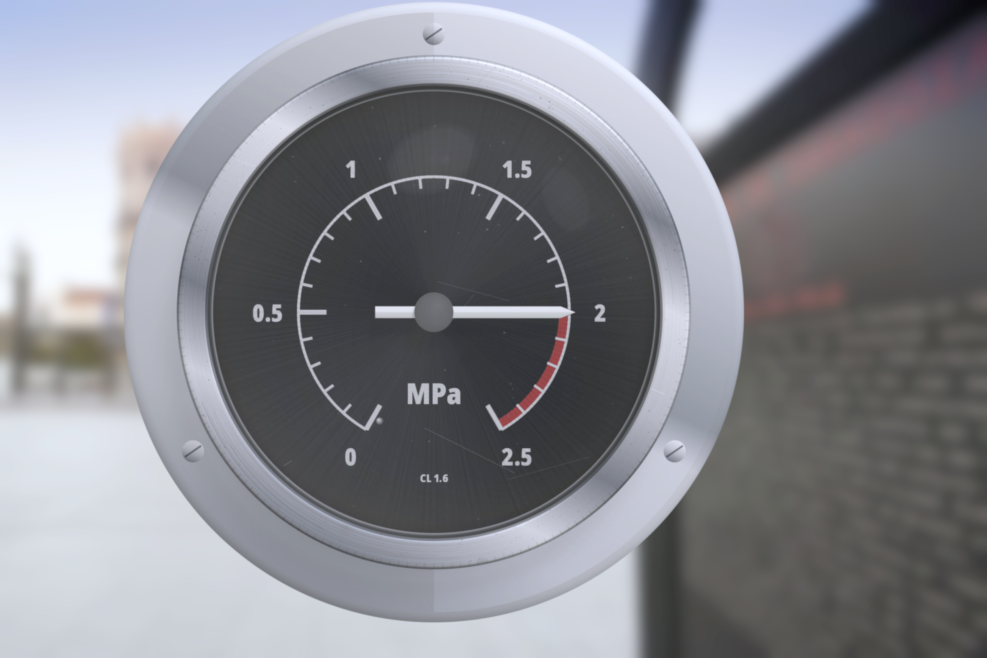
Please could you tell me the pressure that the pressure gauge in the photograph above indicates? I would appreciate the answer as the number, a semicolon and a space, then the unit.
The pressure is 2; MPa
